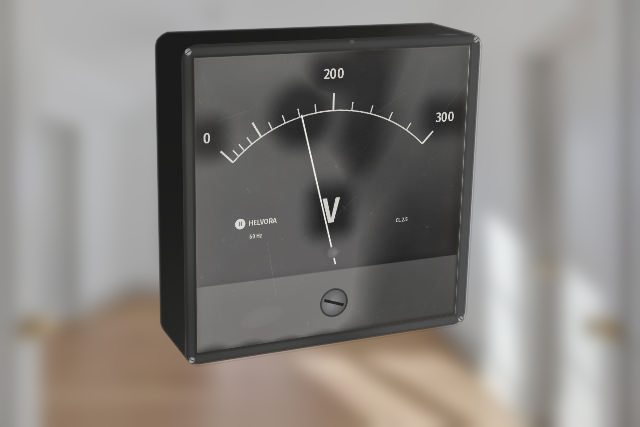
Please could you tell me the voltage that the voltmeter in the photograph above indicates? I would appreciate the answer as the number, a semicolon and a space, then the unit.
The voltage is 160; V
